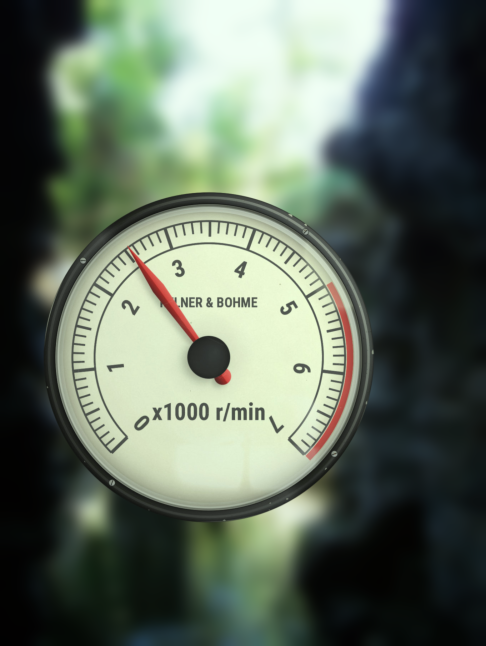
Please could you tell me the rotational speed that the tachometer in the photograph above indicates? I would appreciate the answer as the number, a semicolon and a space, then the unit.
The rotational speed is 2550; rpm
